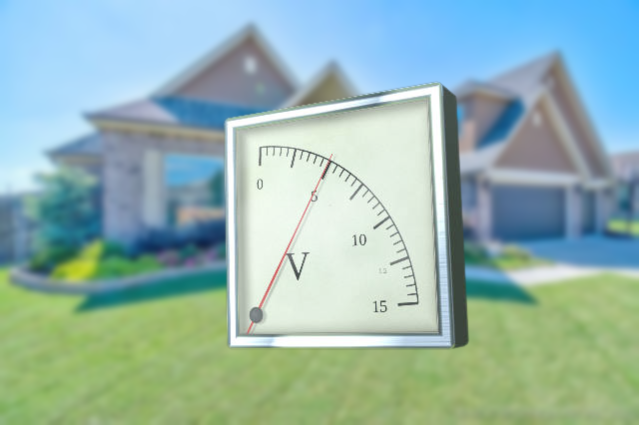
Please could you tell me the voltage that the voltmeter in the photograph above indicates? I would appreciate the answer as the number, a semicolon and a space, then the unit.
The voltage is 5; V
